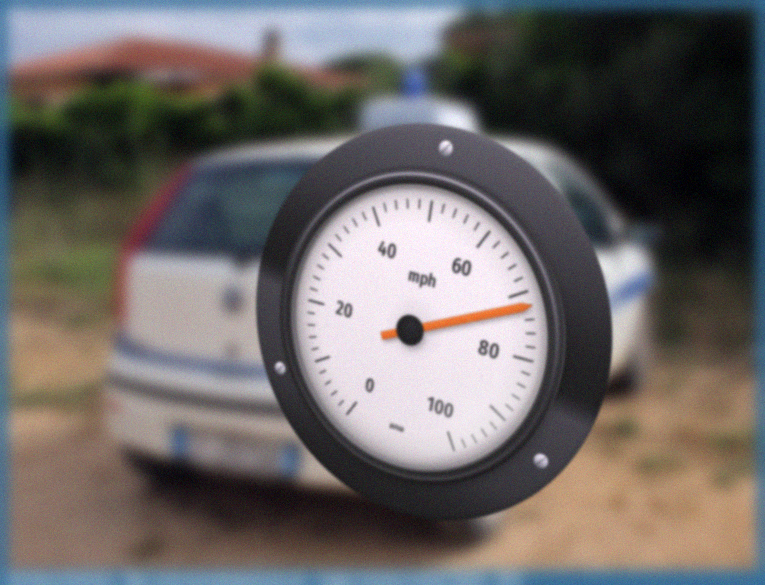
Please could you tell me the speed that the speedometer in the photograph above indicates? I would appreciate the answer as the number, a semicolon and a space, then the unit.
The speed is 72; mph
